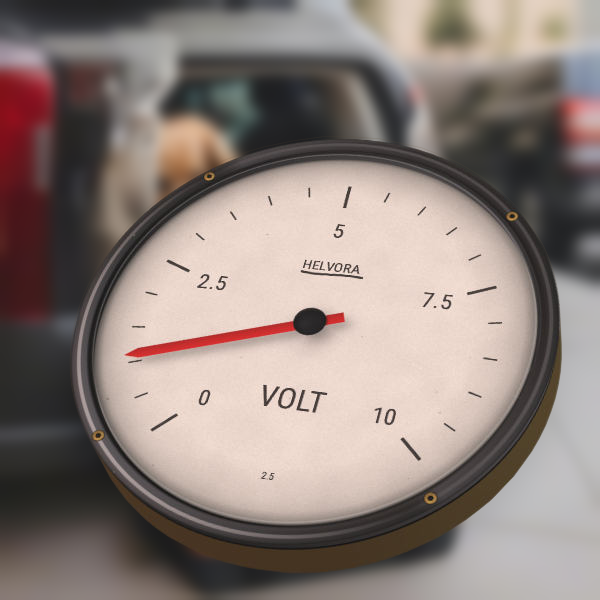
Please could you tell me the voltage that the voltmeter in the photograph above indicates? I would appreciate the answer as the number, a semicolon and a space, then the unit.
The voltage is 1; V
